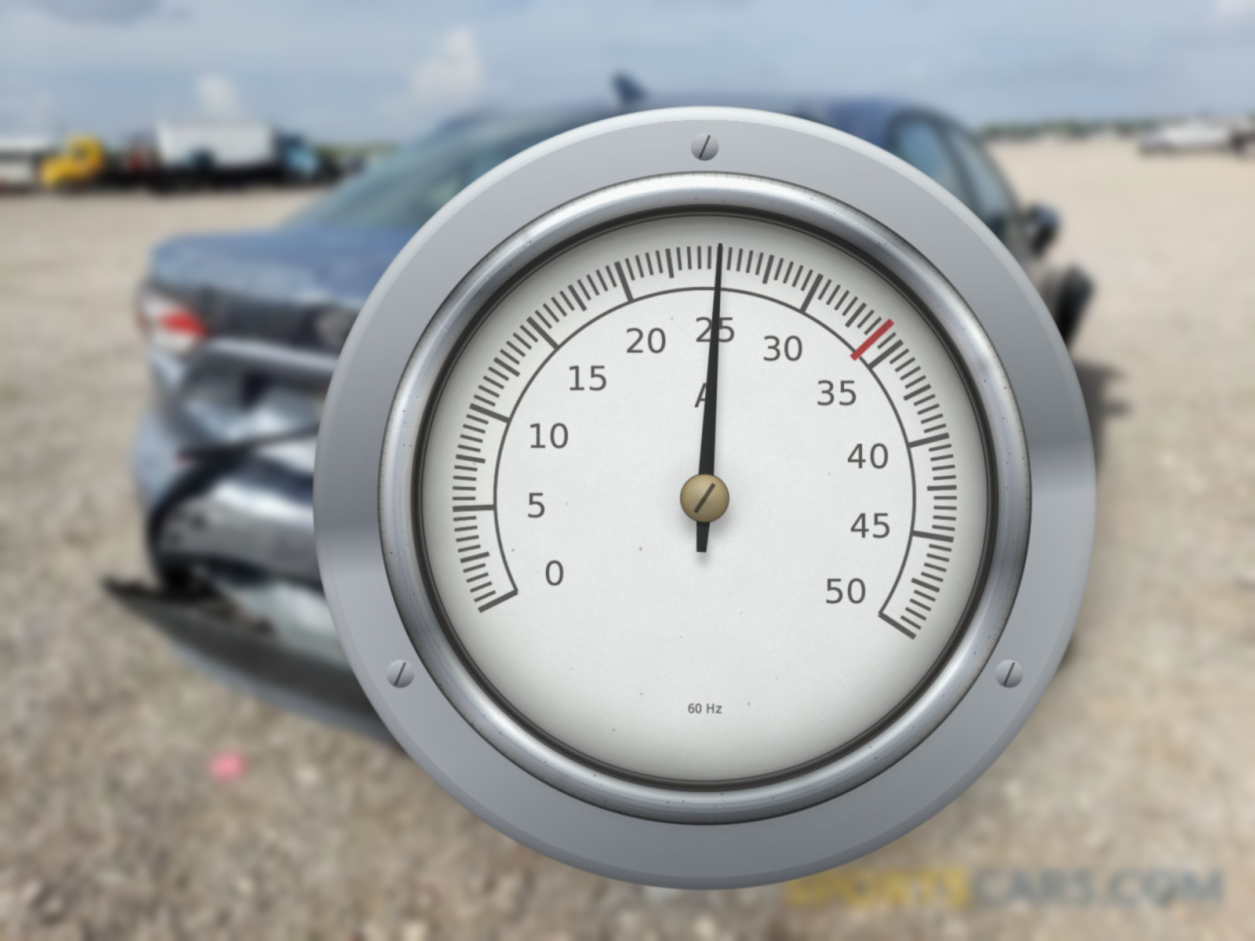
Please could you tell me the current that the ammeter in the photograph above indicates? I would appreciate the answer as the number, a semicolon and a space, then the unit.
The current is 25; A
